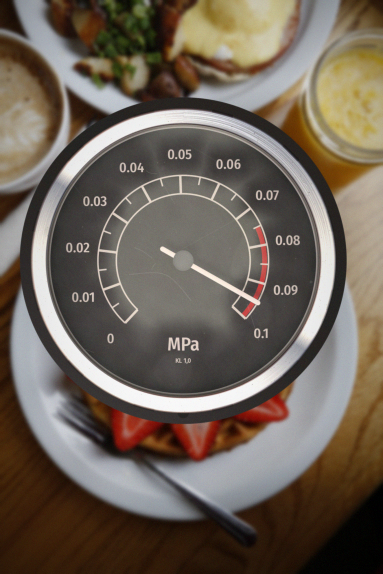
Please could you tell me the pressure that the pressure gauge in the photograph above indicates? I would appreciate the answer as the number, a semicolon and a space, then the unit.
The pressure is 0.095; MPa
